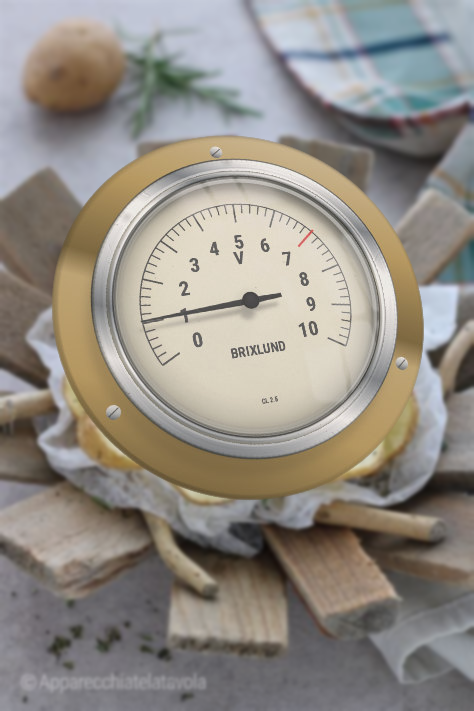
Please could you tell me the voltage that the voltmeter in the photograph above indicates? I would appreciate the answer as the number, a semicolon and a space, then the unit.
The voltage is 1; V
